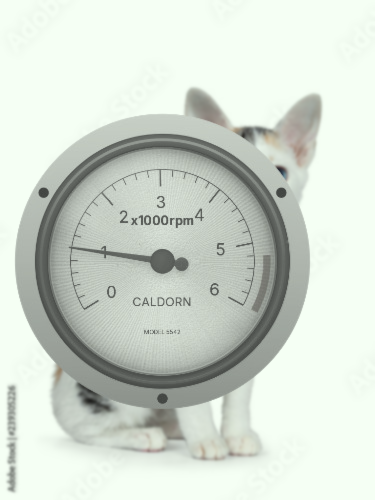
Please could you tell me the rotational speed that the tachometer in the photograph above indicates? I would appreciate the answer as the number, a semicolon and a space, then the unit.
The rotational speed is 1000; rpm
